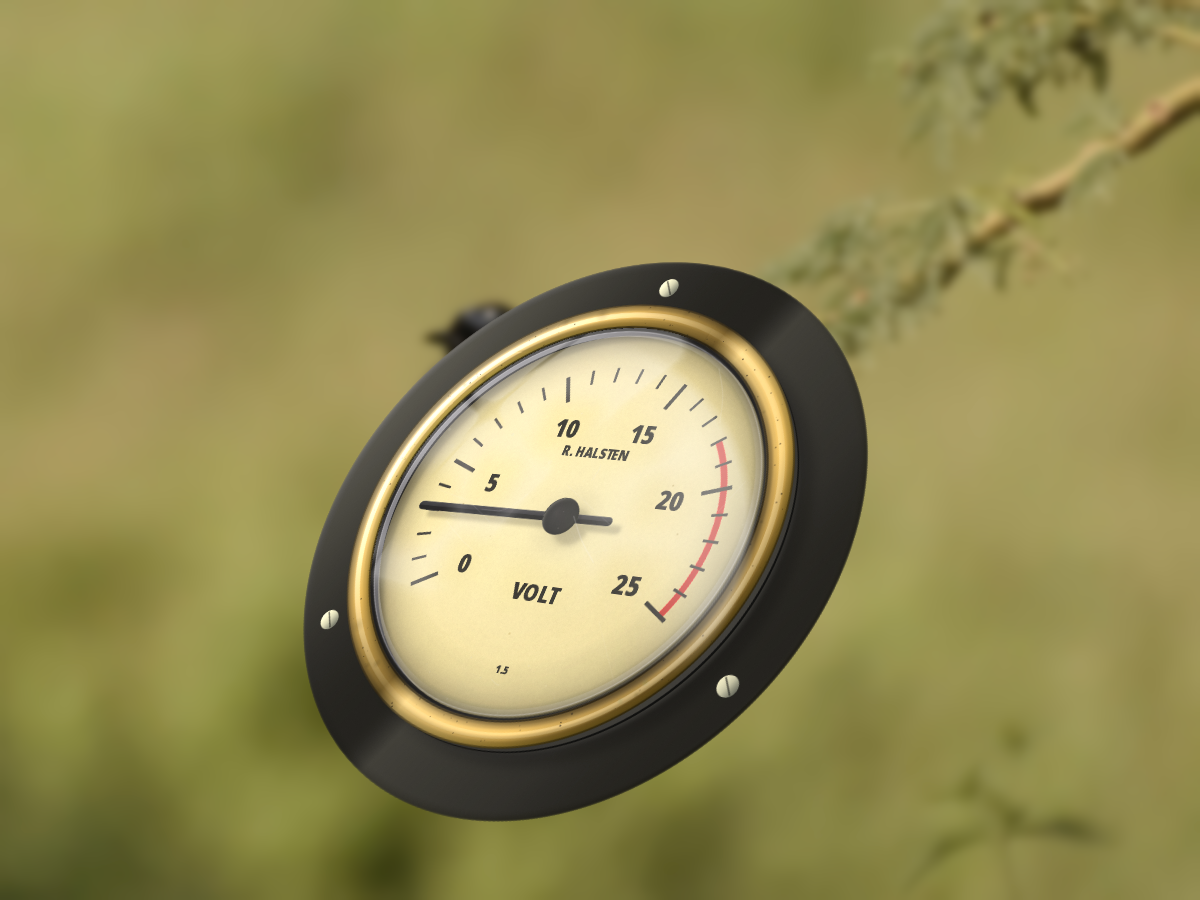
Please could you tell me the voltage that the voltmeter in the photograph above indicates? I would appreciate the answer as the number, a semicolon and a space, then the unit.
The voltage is 3; V
